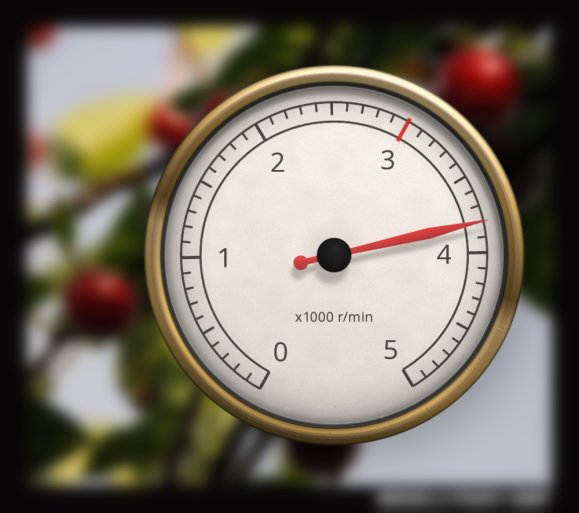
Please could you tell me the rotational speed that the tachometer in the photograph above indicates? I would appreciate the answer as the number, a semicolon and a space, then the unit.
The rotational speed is 3800; rpm
